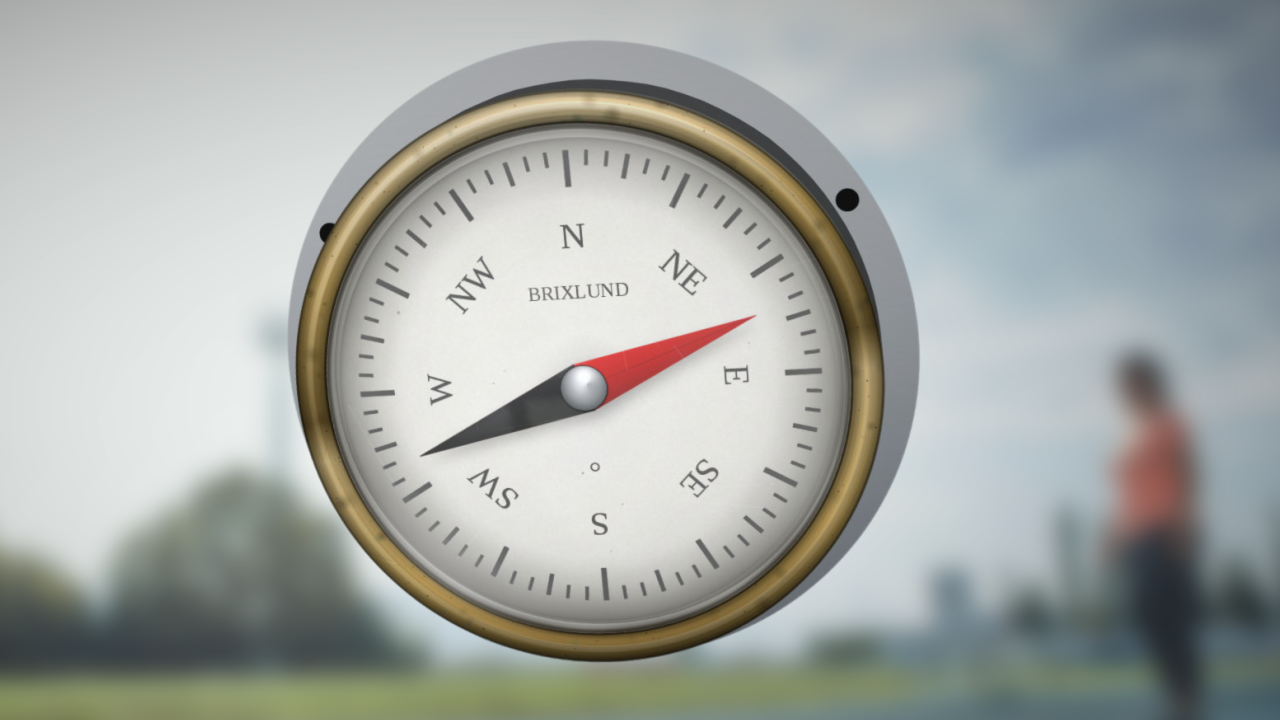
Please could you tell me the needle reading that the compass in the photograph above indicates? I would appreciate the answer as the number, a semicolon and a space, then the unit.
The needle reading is 70; °
